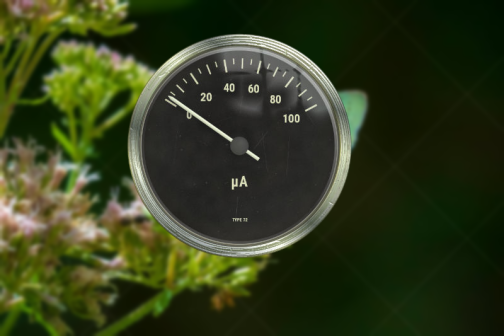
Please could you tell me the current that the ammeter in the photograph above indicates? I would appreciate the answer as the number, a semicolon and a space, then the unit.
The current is 2.5; µA
